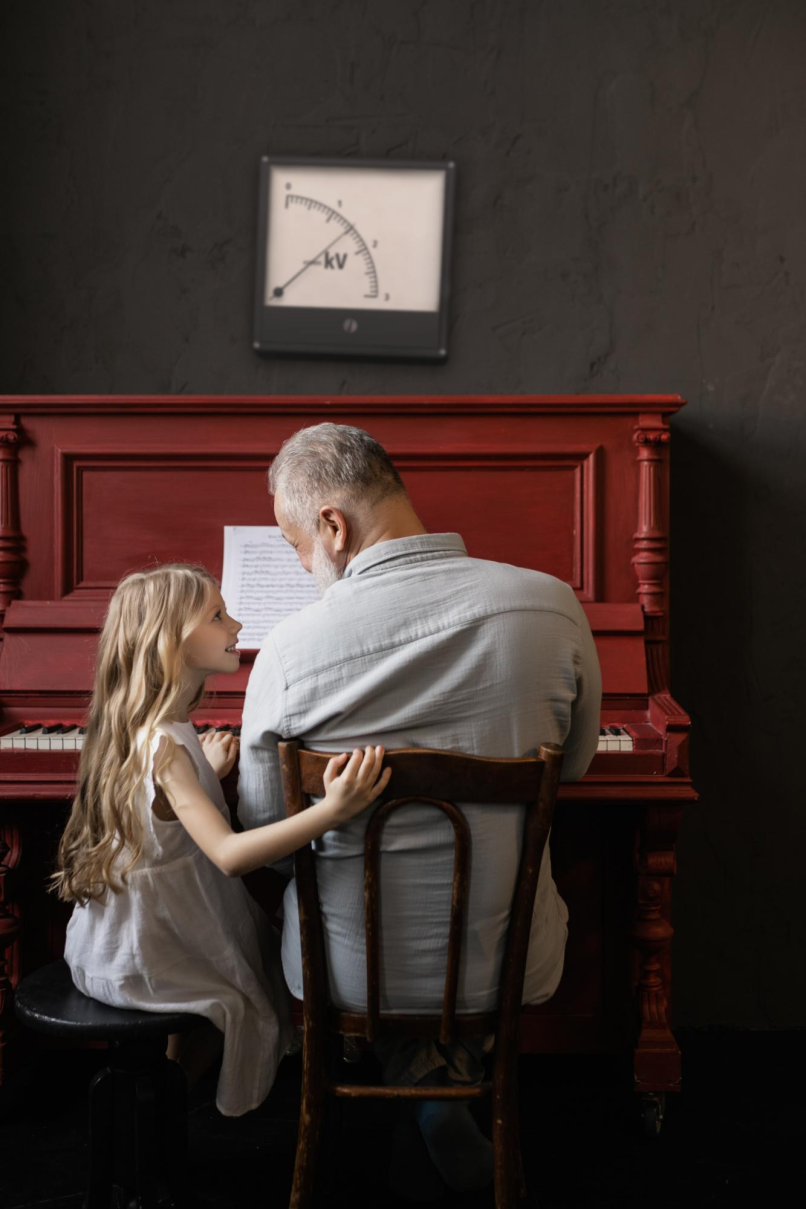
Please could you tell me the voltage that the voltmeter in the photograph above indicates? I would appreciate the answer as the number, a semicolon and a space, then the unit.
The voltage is 1.5; kV
